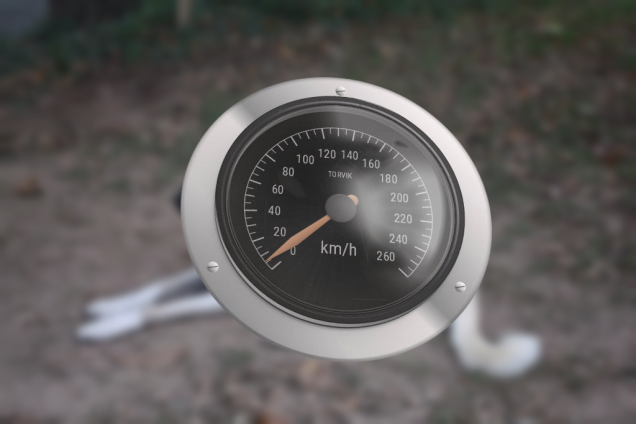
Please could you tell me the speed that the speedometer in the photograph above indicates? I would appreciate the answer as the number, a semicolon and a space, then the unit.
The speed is 5; km/h
